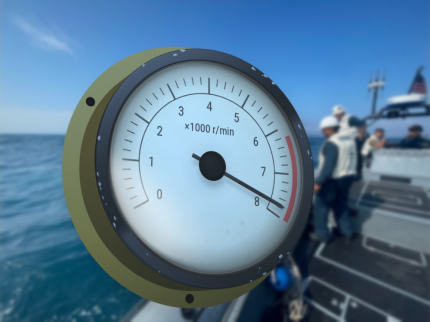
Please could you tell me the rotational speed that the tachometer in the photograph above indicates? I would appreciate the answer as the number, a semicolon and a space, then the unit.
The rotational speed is 7800; rpm
